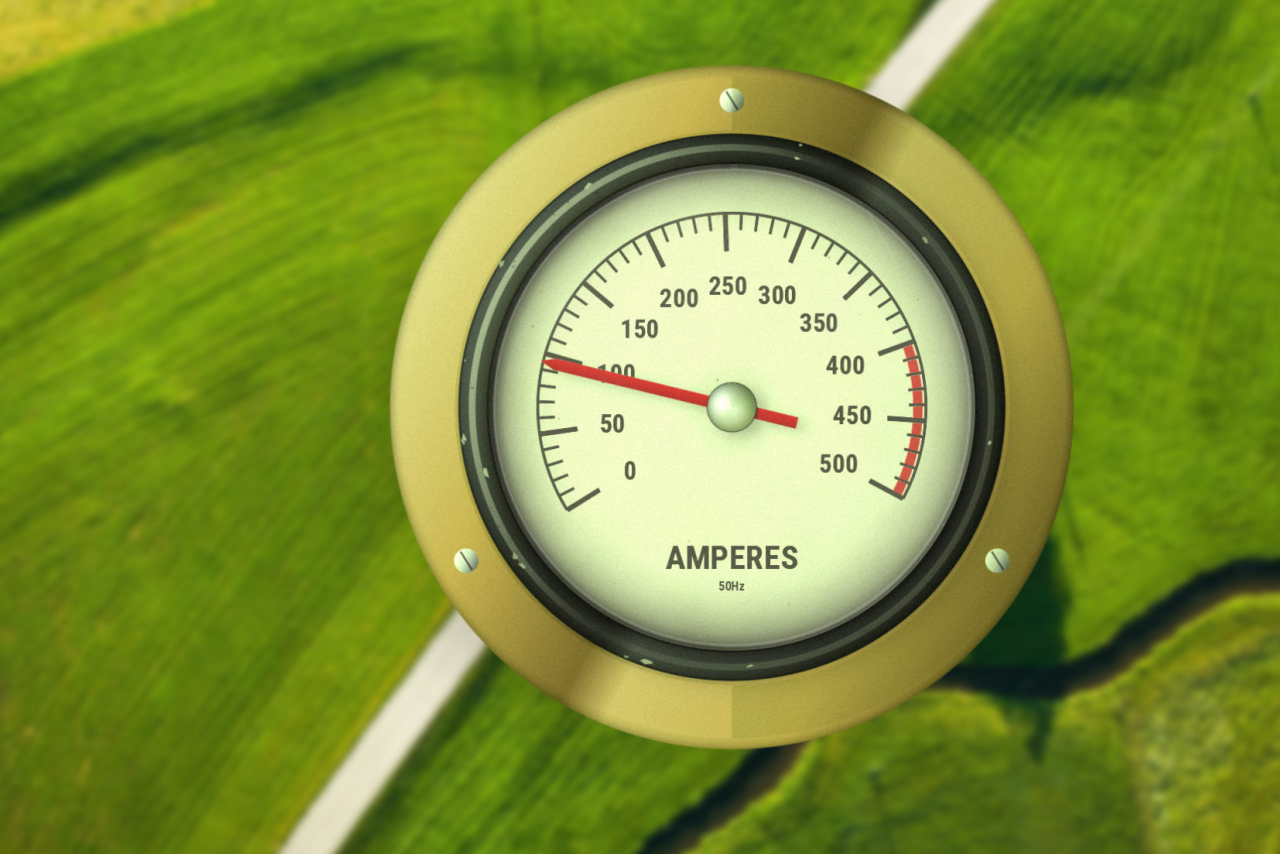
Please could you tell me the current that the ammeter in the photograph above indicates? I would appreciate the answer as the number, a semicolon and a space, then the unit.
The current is 95; A
